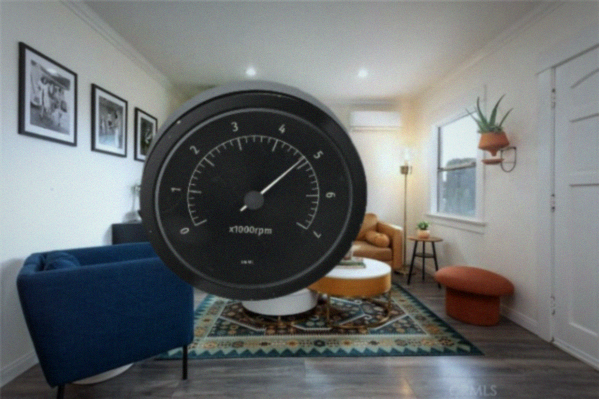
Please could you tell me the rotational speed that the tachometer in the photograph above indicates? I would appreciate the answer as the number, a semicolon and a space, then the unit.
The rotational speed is 4800; rpm
